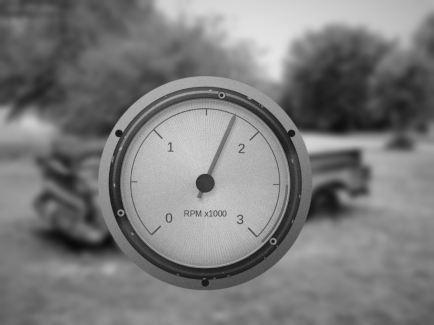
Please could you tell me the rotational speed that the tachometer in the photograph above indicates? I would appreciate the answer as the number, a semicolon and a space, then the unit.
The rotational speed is 1750; rpm
